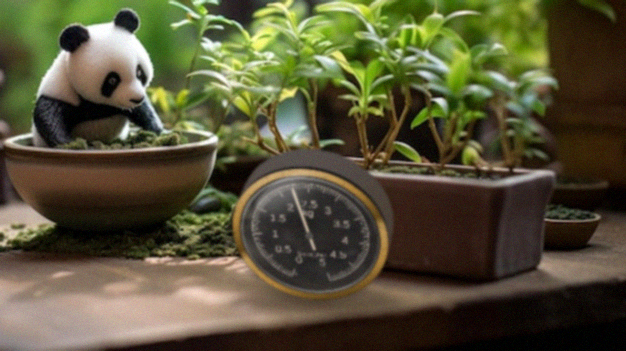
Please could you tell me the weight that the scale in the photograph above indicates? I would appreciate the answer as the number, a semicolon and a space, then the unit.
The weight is 2.25; kg
